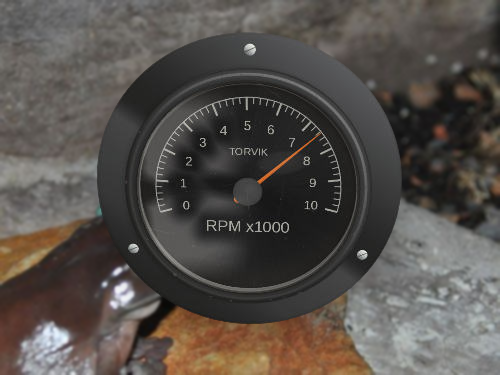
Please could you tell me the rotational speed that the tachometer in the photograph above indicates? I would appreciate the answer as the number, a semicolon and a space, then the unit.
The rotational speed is 7400; rpm
